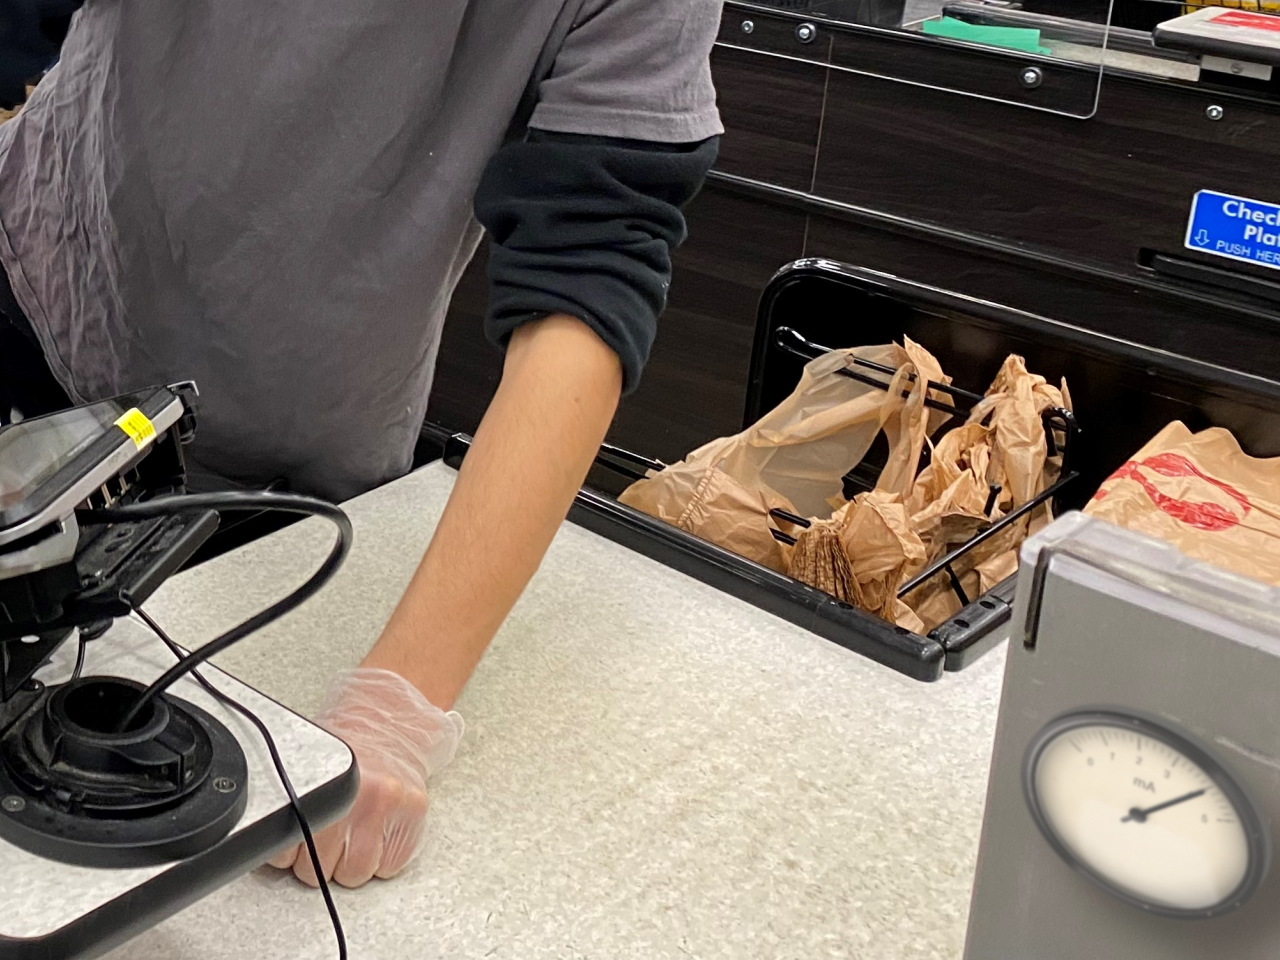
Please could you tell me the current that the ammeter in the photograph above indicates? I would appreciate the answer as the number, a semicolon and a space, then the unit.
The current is 4; mA
